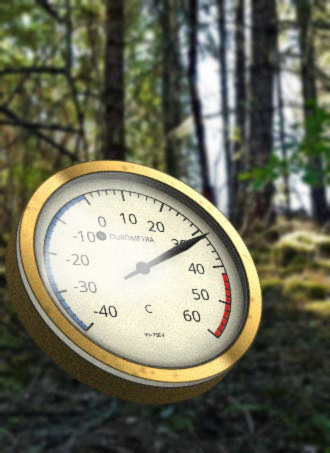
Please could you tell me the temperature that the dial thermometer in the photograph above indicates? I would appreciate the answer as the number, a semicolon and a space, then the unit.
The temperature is 32; °C
